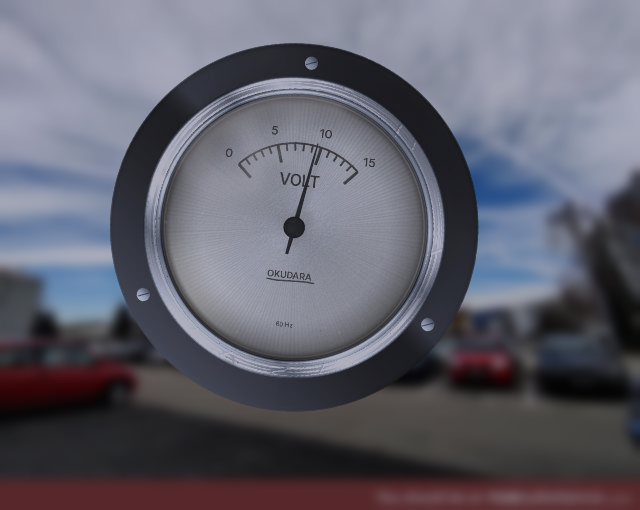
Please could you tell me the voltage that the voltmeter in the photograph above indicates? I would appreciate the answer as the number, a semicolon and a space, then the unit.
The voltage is 9.5; V
